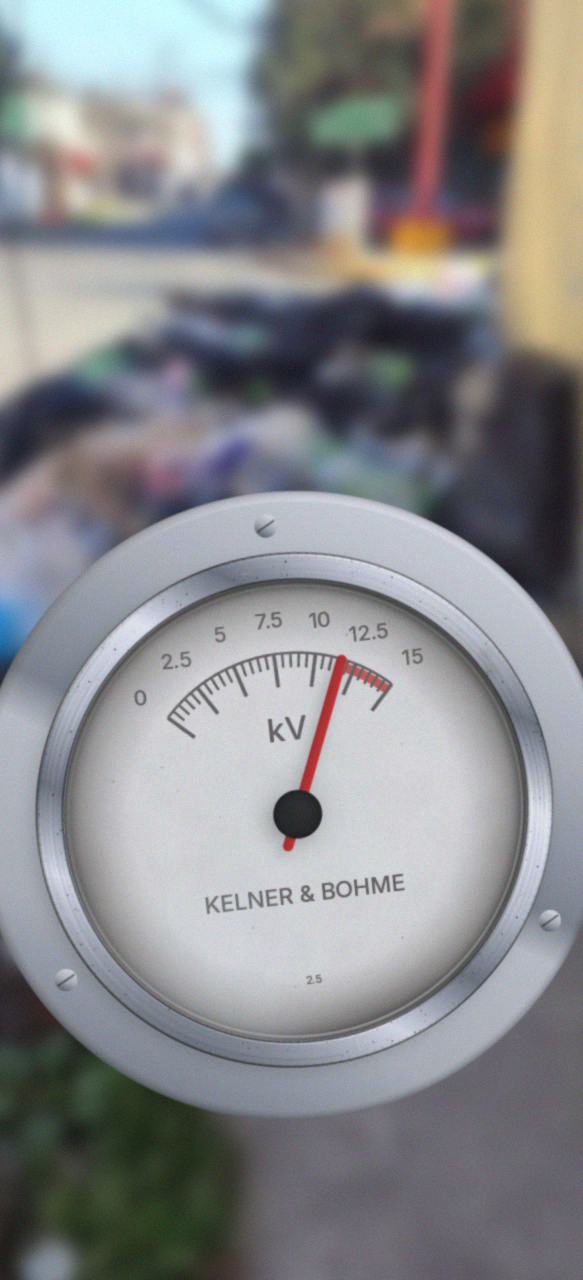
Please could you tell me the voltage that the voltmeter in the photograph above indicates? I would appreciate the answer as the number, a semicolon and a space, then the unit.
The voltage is 11.5; kV
